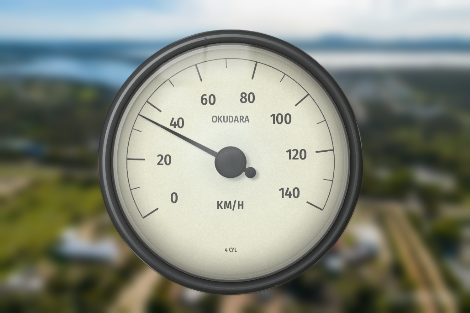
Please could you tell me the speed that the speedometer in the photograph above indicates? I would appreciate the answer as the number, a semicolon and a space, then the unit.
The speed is 35; km/h
